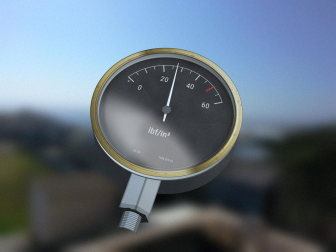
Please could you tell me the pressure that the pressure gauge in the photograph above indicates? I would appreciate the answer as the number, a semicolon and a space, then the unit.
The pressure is 27.5; psi
